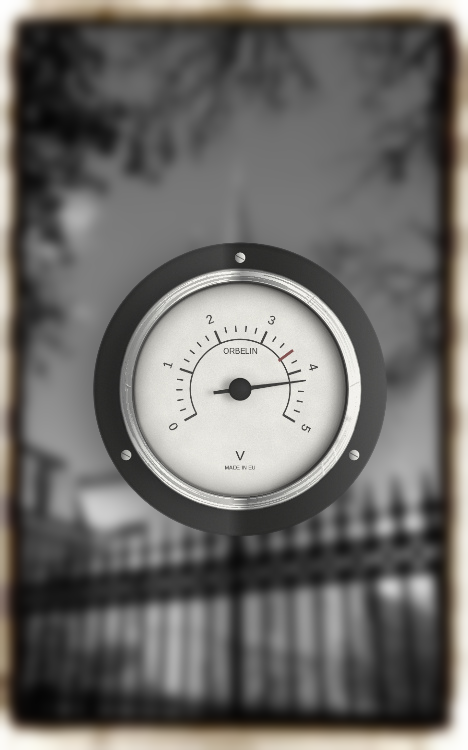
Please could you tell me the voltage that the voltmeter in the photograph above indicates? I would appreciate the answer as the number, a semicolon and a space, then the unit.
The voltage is 4.2; V
